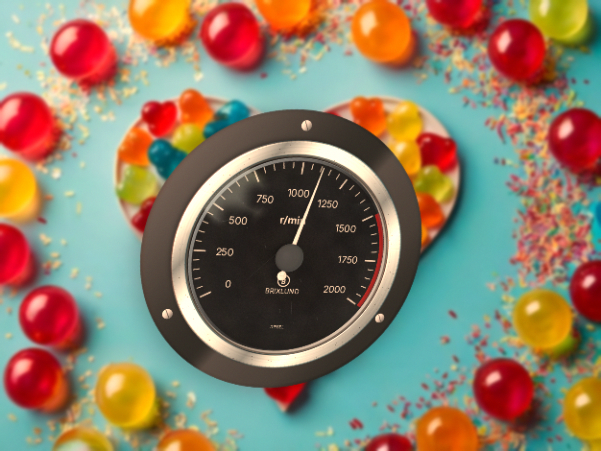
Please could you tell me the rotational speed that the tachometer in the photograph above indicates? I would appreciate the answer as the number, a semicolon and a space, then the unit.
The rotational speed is 1100; rpm
